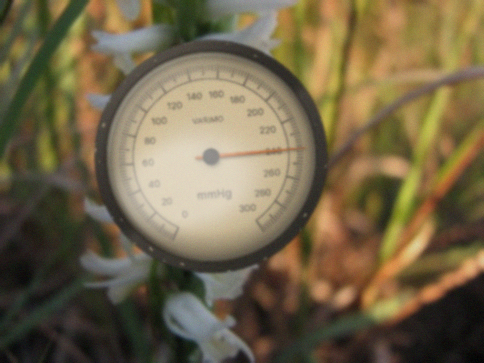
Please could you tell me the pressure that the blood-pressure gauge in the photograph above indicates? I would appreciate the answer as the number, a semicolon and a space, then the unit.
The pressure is 240; mmHg
